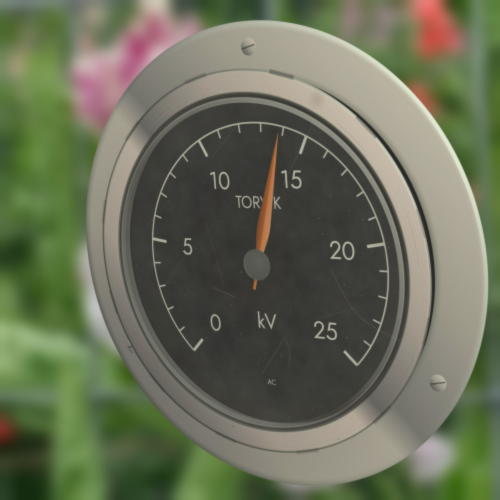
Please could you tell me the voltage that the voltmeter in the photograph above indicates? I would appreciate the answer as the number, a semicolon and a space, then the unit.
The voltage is 14; kV
